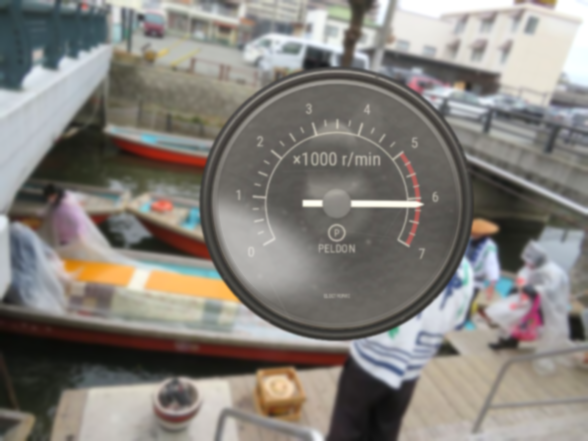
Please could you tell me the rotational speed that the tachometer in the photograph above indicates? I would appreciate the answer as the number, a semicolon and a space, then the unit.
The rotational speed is 6125; rpm
